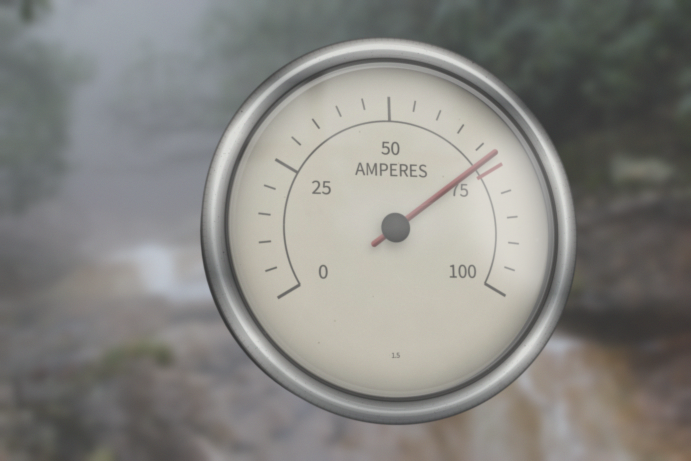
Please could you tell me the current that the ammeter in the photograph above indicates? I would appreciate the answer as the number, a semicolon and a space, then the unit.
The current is 72.5; A
